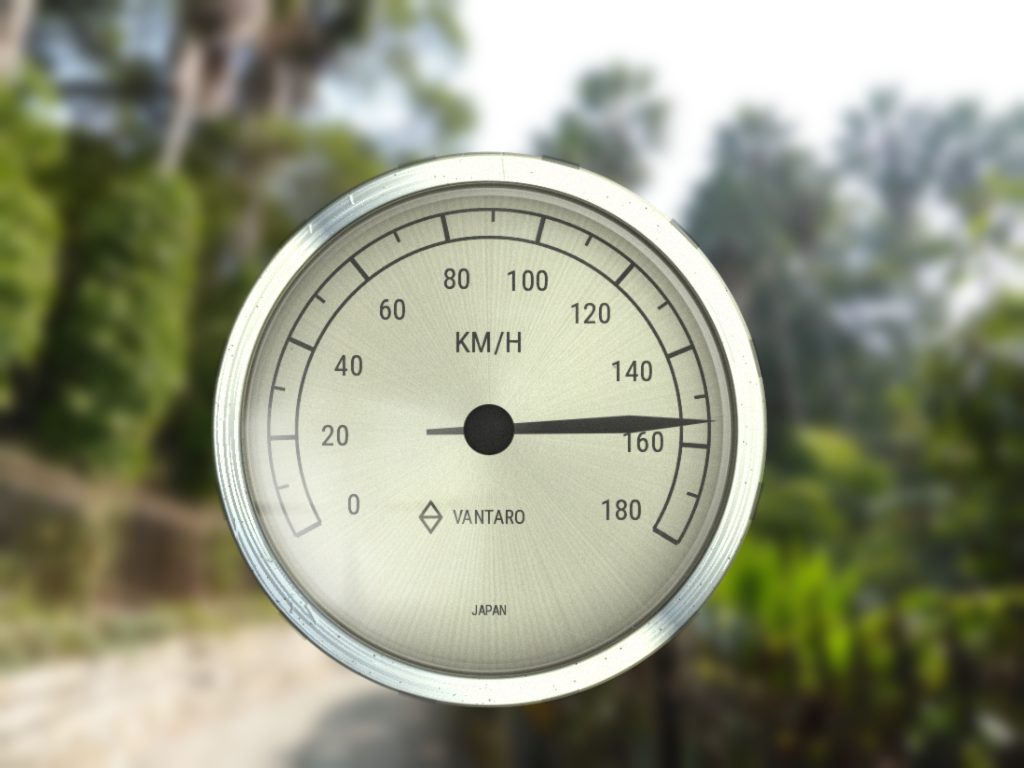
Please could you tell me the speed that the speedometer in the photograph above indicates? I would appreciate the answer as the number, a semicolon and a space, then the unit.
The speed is 155; km/h
